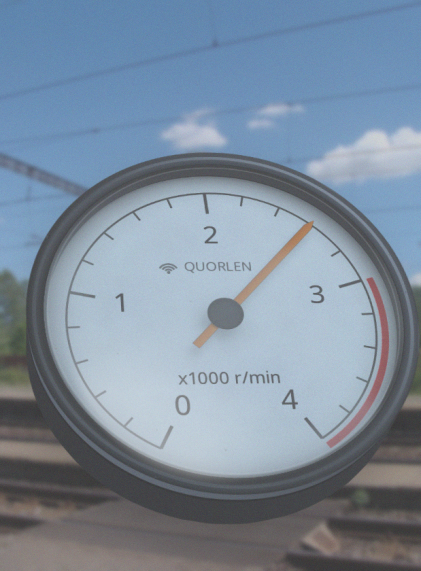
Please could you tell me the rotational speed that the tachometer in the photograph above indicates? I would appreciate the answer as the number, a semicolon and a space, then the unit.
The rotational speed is 2600; rpm
